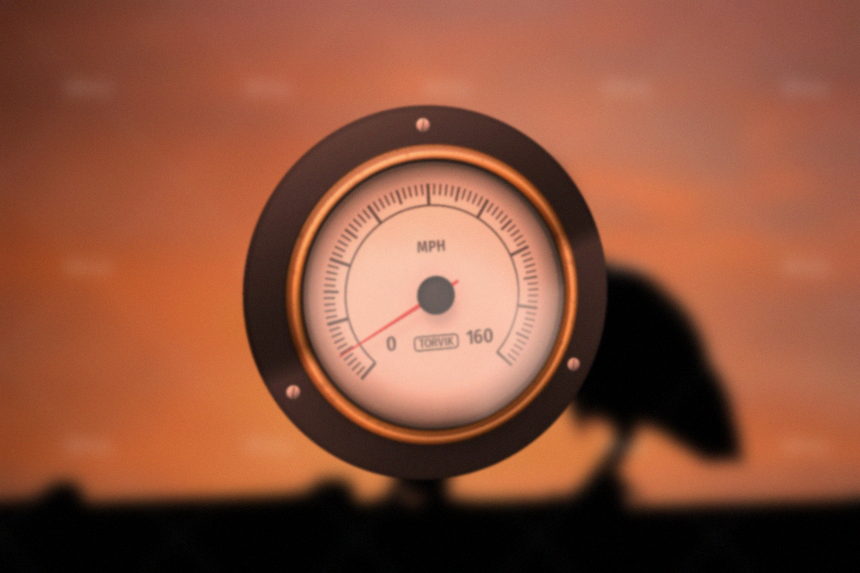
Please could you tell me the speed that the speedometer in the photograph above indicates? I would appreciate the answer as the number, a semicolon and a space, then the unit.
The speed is 10; mph
